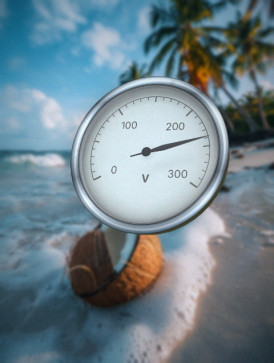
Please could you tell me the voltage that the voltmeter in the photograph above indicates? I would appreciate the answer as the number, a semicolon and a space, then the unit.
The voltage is 240; V
